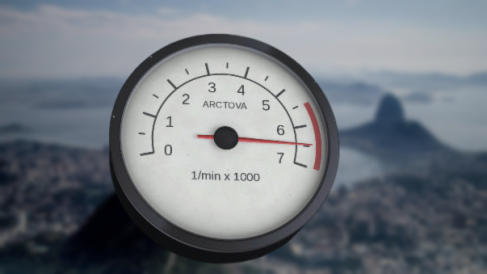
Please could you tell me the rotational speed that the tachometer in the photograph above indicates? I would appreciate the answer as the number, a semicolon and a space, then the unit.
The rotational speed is 6500; rpm
